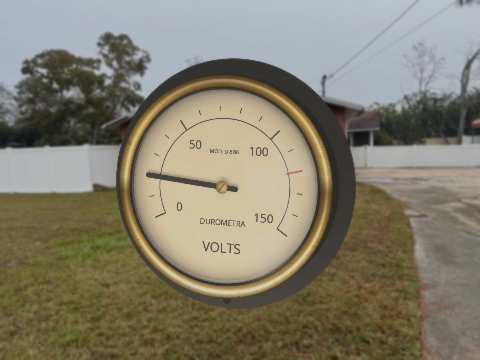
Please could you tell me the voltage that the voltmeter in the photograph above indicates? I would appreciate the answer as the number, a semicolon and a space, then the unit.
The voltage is 20; V
